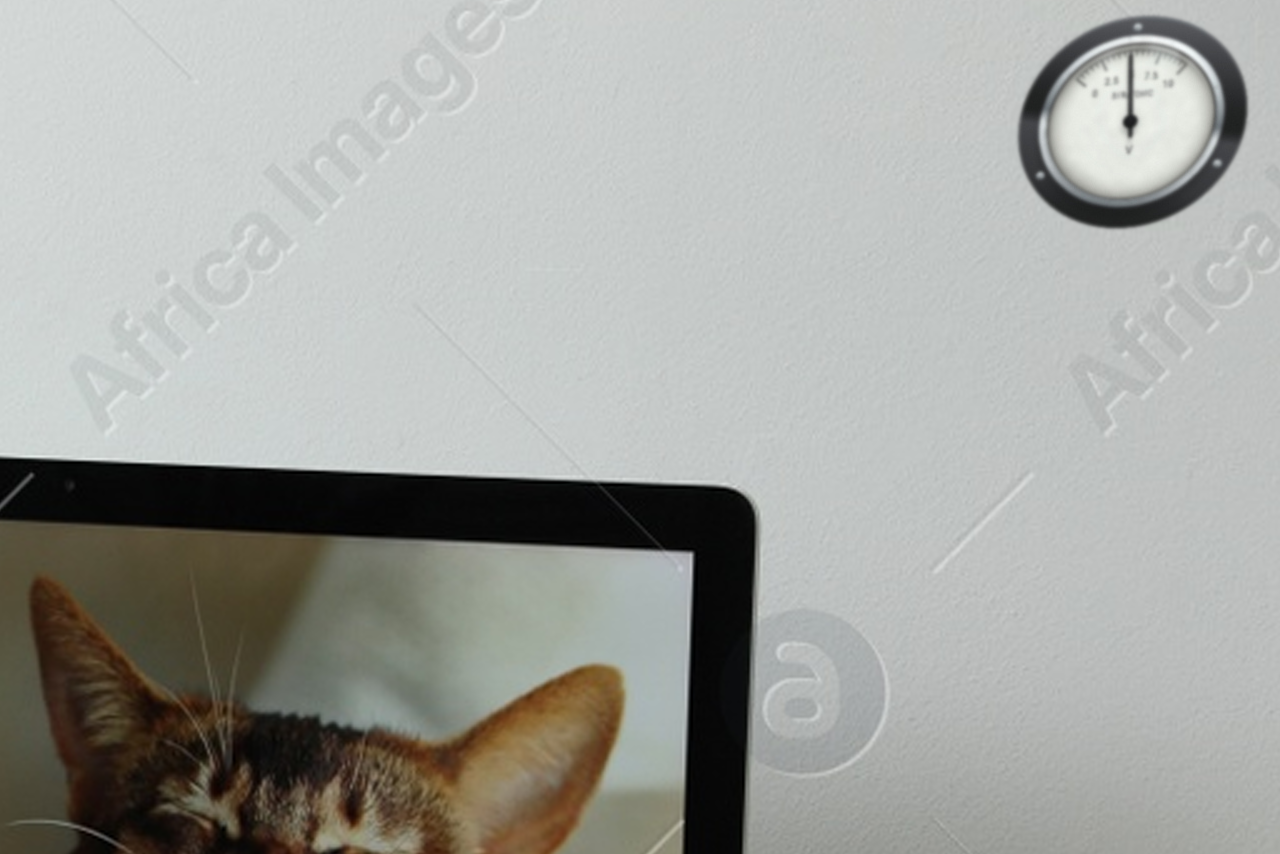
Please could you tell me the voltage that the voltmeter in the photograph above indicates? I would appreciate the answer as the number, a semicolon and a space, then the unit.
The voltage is 5; V
